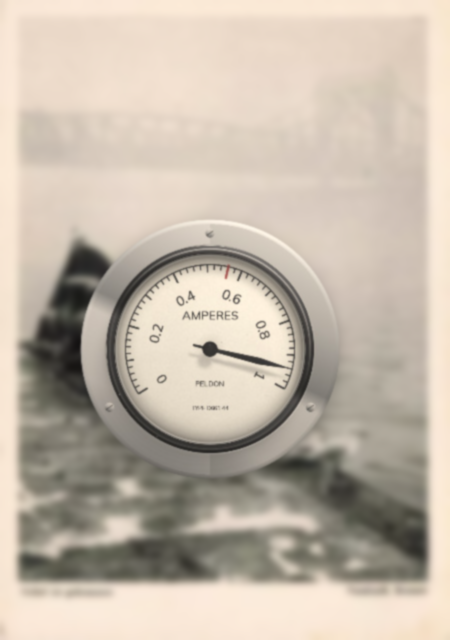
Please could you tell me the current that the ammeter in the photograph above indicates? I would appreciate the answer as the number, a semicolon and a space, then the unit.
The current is 0.94; A
